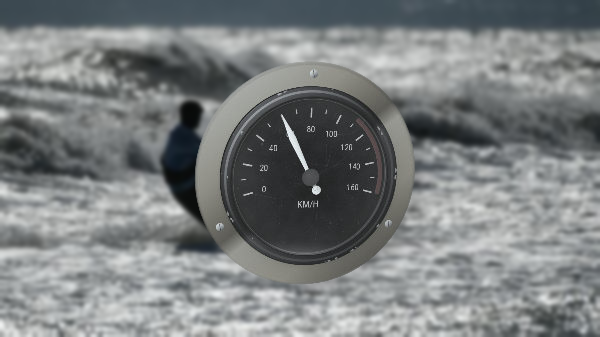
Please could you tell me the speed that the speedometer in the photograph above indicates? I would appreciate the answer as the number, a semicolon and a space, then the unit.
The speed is 60; km/h
